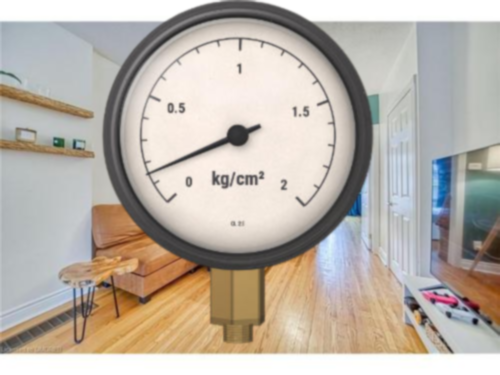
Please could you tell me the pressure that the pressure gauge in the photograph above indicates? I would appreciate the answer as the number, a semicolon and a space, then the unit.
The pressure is 0.15; kg/cm²
